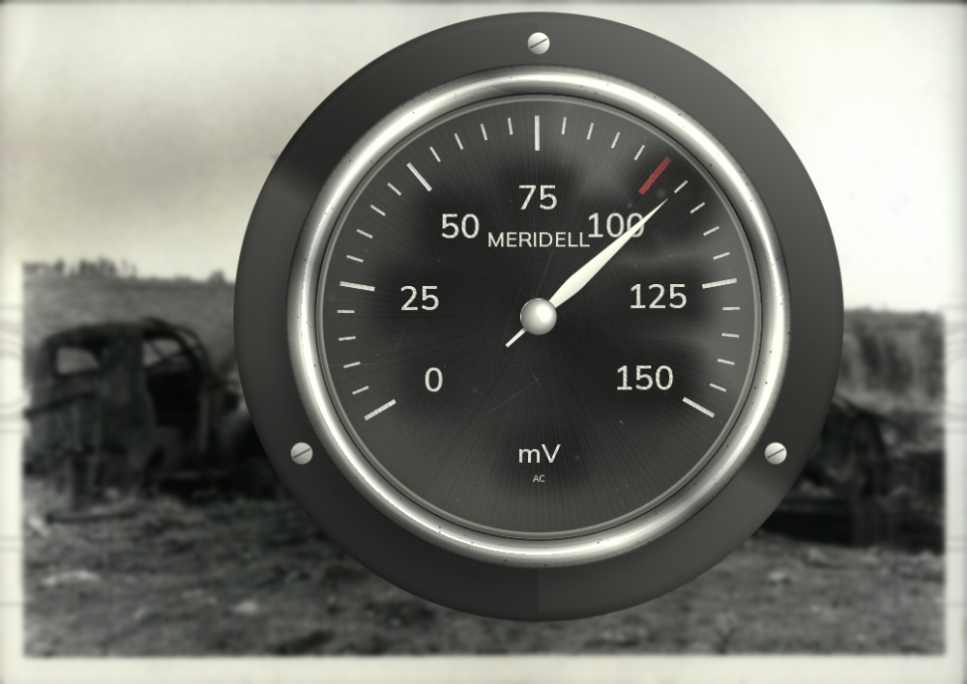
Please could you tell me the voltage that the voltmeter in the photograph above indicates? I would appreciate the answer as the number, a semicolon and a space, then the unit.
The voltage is 105; mV
